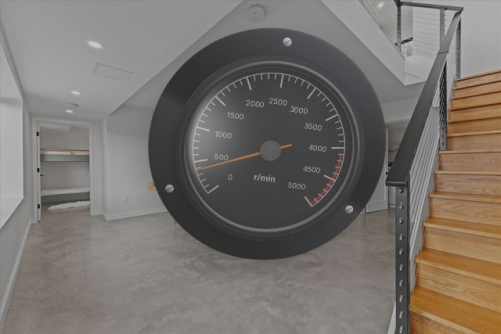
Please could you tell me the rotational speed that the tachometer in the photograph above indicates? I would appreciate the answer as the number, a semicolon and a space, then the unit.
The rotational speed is 400; rpm
